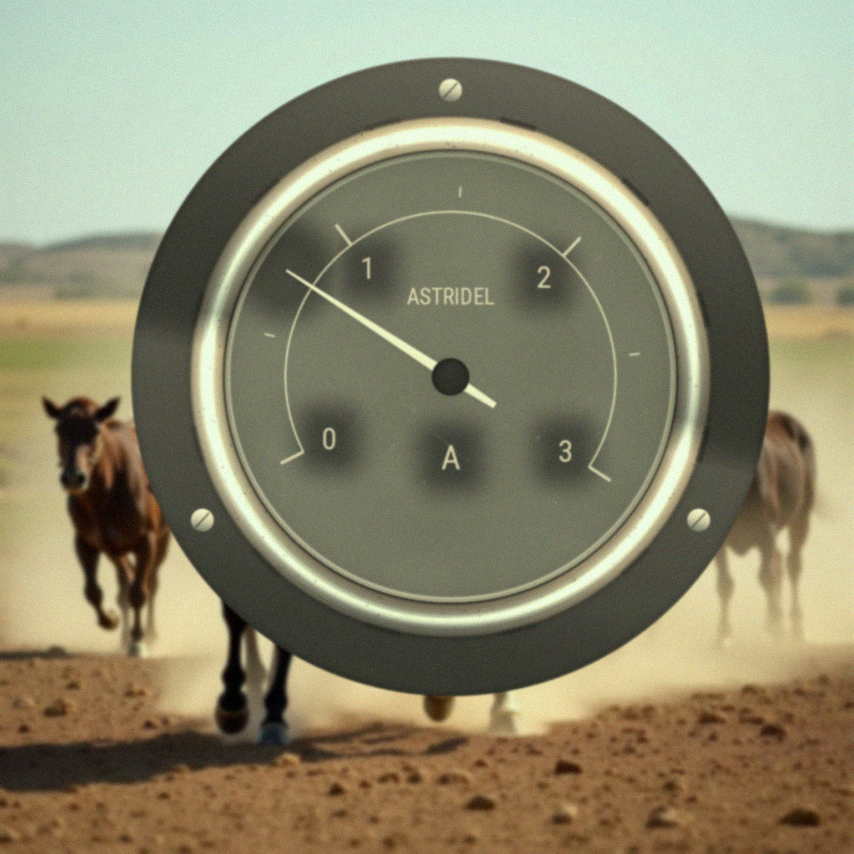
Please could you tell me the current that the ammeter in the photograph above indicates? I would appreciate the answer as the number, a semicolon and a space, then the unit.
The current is 0.75; A
